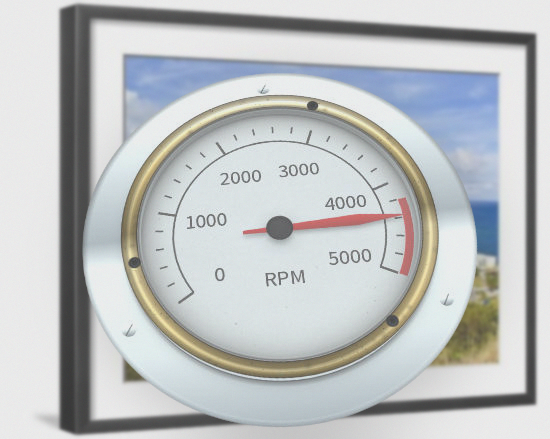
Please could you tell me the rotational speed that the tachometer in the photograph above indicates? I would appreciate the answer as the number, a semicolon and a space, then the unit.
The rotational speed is 4400; rpm
